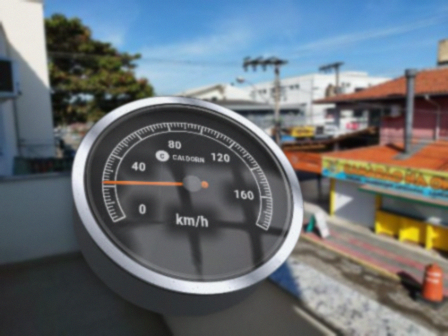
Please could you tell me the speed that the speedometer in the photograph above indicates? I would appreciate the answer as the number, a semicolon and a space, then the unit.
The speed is 20; km/h
